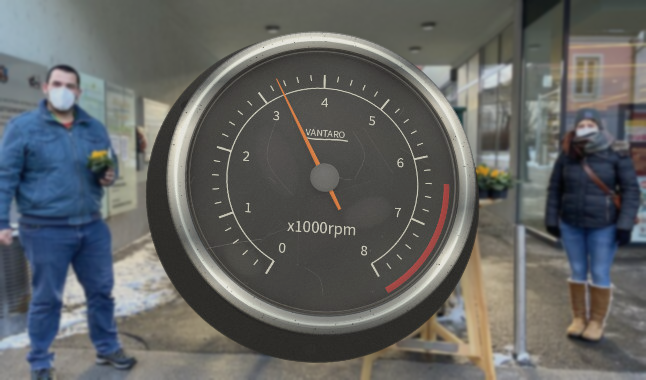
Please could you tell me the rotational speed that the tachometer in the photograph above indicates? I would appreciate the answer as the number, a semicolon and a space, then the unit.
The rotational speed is 3300; rpm
